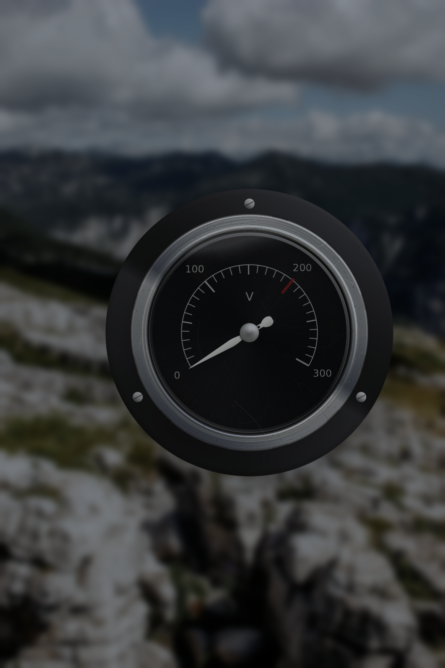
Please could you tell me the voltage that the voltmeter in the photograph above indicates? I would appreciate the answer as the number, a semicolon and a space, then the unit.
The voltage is 0; V
